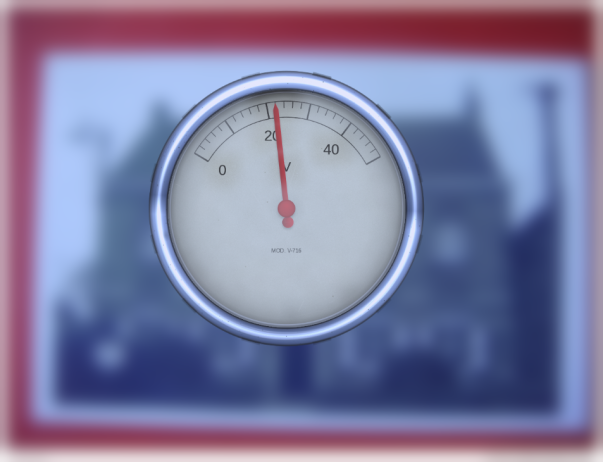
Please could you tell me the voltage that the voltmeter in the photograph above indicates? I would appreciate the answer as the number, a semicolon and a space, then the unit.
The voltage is 22; V
